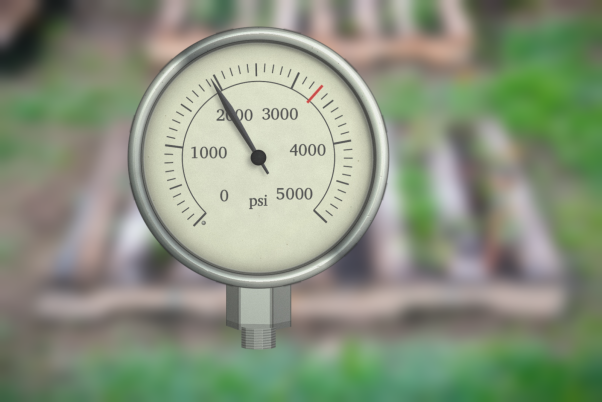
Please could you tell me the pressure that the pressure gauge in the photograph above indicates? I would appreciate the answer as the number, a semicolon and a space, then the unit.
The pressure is 1950; psi
